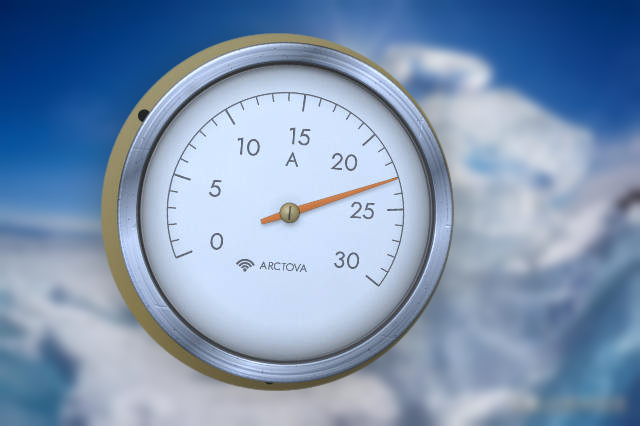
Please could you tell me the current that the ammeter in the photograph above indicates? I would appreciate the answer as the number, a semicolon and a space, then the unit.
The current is 23; A
